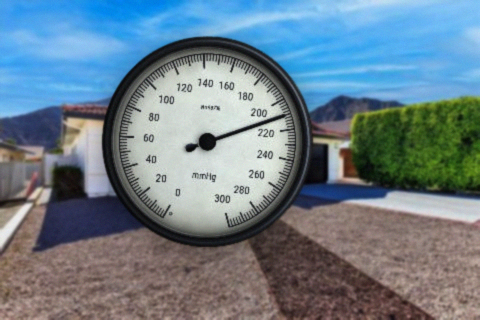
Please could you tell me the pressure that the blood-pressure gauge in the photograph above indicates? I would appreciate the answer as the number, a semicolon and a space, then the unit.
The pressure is 210; mmHg
